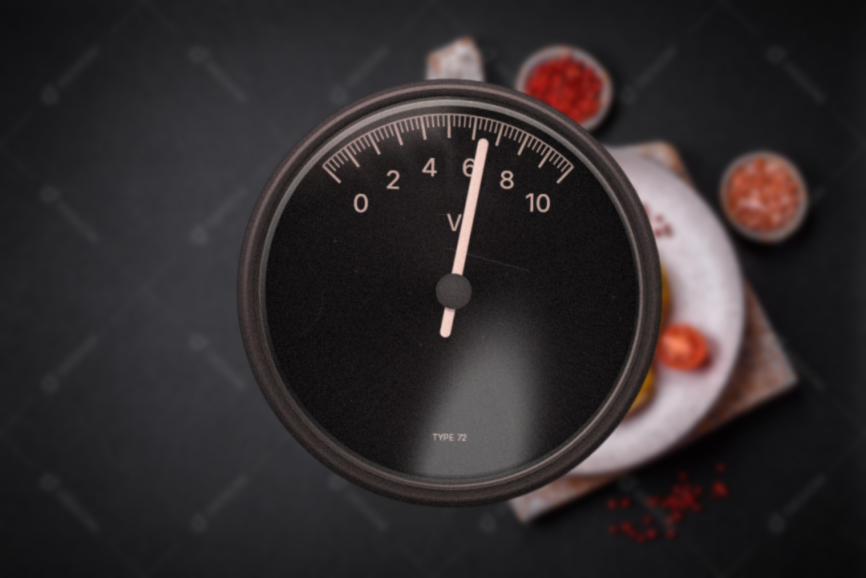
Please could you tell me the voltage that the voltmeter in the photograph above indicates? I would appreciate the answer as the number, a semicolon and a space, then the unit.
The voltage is 6.4; V
